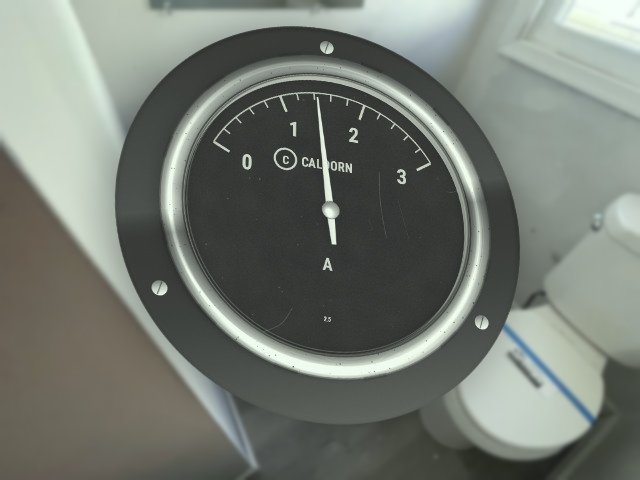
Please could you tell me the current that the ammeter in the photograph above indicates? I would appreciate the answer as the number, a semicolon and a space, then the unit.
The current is 1.4; A
